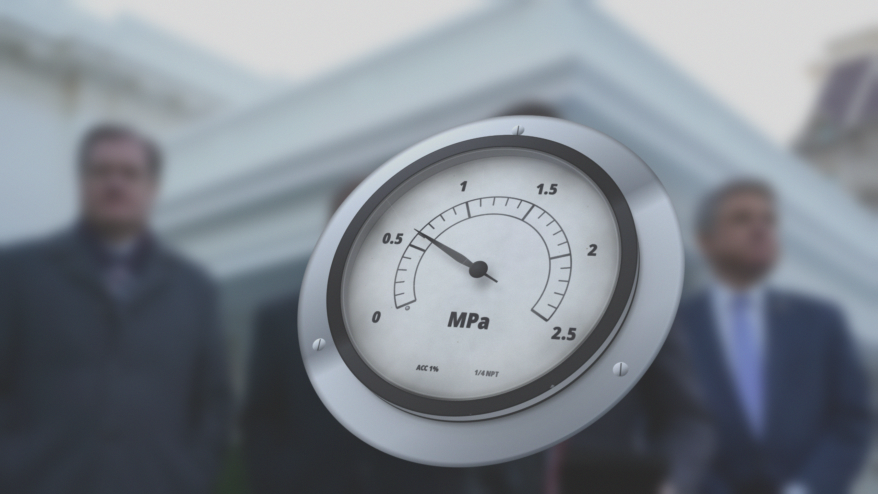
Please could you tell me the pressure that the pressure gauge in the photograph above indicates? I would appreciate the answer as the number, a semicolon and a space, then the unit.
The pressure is 0.6; MPa
